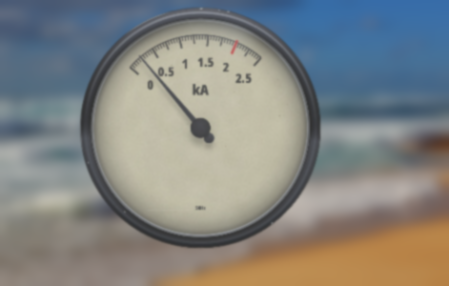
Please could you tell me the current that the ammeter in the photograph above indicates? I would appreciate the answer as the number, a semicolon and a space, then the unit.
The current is 0.25; kA
